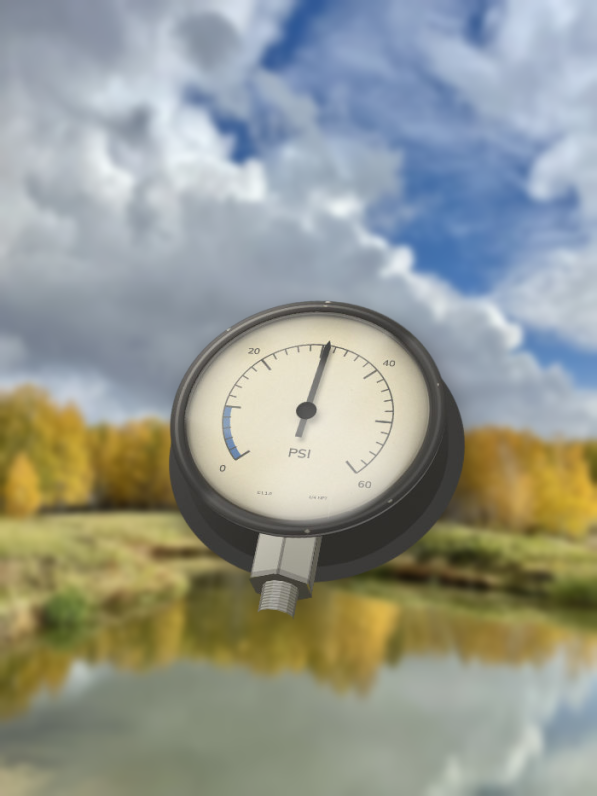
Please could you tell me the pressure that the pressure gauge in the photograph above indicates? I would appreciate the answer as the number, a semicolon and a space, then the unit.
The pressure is 31; psi
